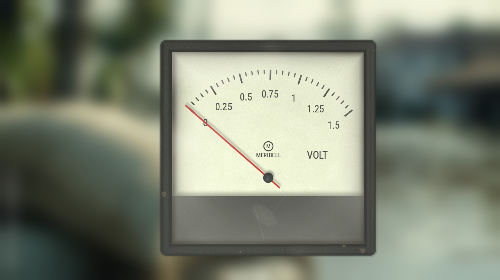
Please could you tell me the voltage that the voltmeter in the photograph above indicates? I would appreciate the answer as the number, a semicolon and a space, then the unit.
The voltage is 0; V
